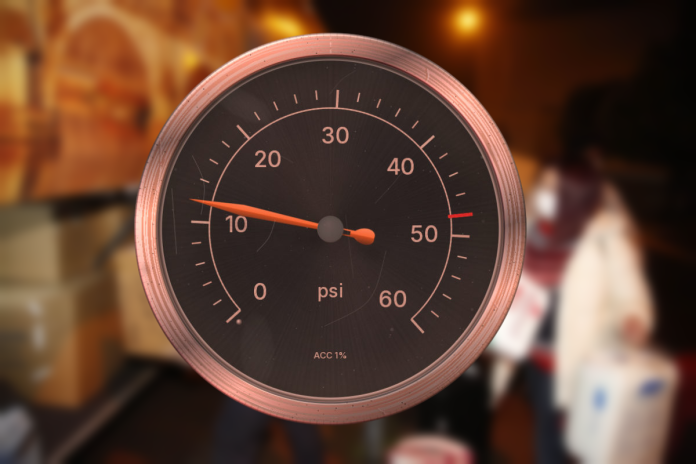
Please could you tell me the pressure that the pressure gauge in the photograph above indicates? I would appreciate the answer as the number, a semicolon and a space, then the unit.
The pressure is 12; psi
